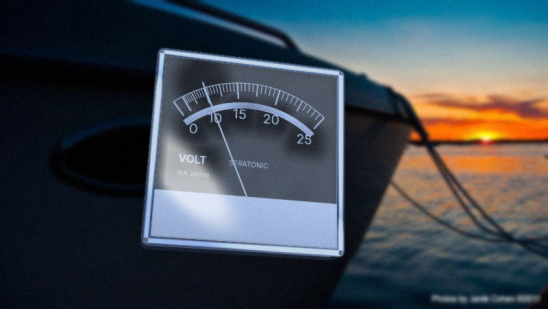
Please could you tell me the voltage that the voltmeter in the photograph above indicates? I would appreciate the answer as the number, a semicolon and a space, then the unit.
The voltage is 10; V
